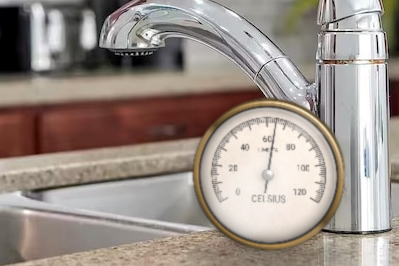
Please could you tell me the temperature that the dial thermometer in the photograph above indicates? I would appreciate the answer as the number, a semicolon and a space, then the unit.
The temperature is 65; °C
